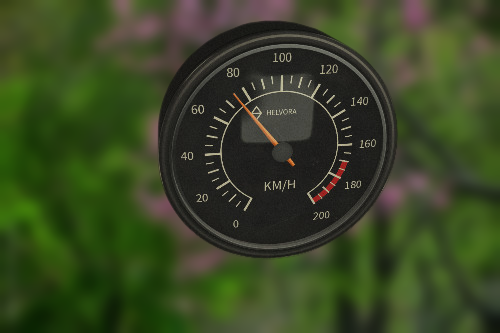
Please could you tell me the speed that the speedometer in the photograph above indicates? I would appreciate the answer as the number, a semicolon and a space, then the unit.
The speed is 75; km/h
